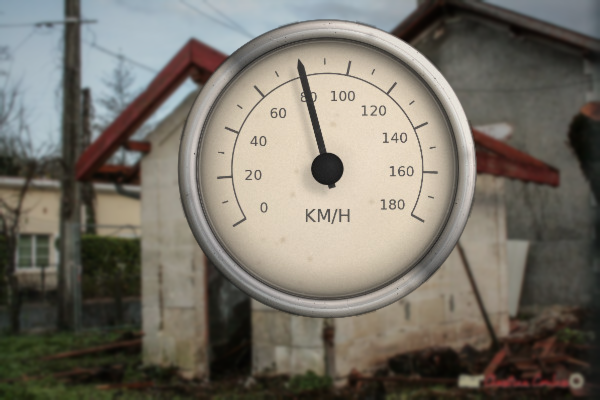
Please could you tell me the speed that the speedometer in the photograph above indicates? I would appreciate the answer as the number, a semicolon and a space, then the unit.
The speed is 80; km/h
